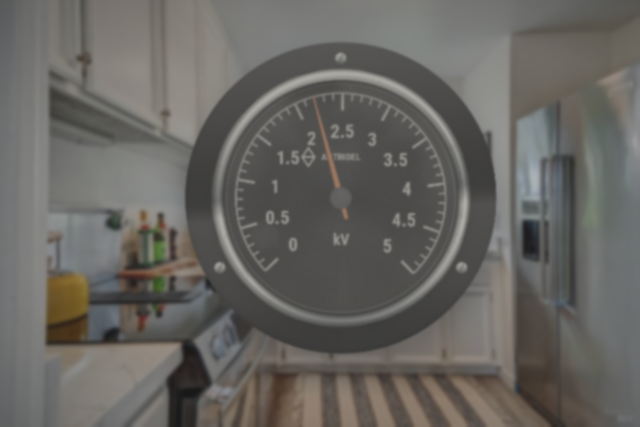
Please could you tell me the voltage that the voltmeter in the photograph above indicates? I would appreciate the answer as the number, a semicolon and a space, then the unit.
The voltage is 2.2; kV
